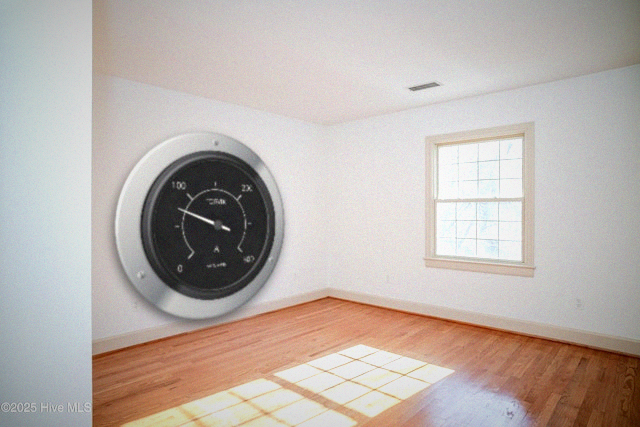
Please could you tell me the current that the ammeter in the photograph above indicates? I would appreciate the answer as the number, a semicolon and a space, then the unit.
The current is 75; A
